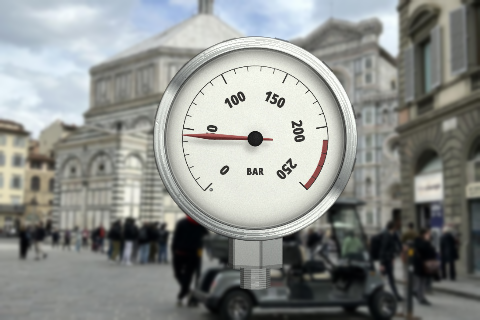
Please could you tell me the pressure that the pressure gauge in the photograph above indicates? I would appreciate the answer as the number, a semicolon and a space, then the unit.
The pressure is 45; bar
